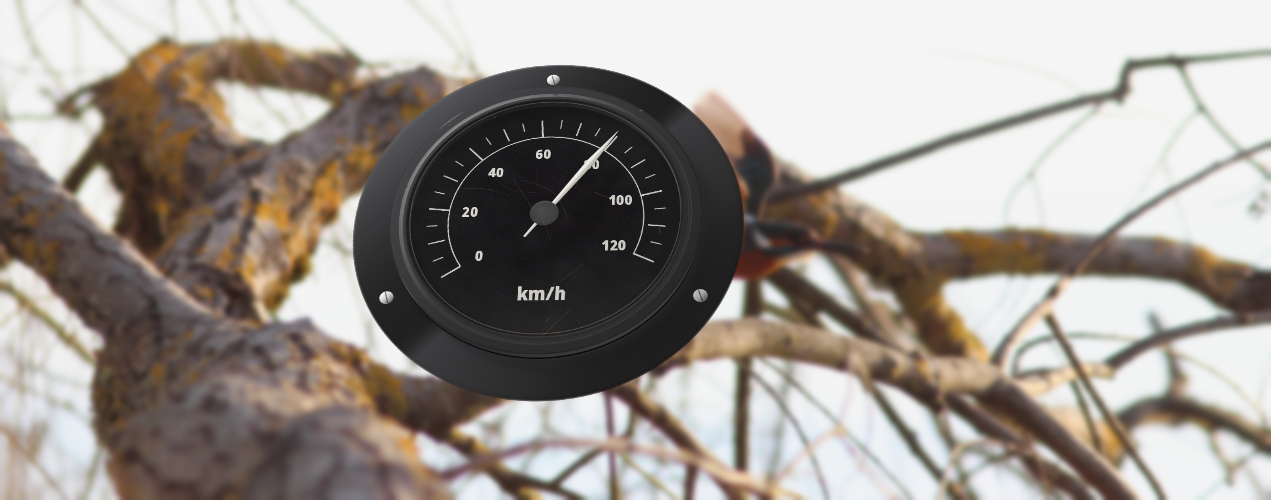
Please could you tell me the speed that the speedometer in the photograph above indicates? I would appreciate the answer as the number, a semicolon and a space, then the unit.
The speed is 80; km/h
